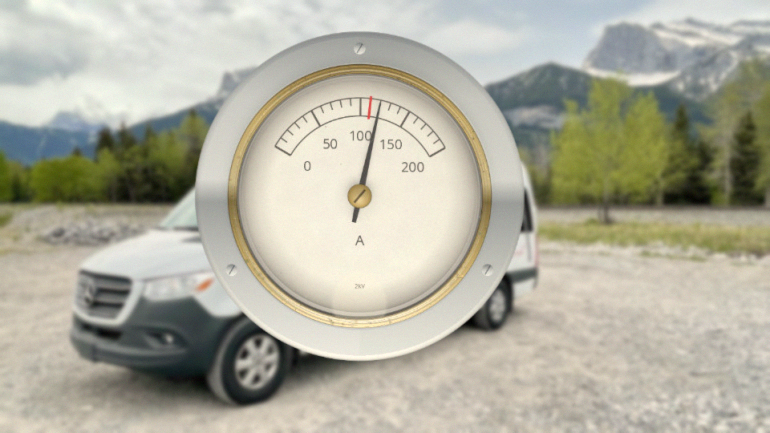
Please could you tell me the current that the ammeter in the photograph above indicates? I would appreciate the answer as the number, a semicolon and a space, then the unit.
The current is 120; A
